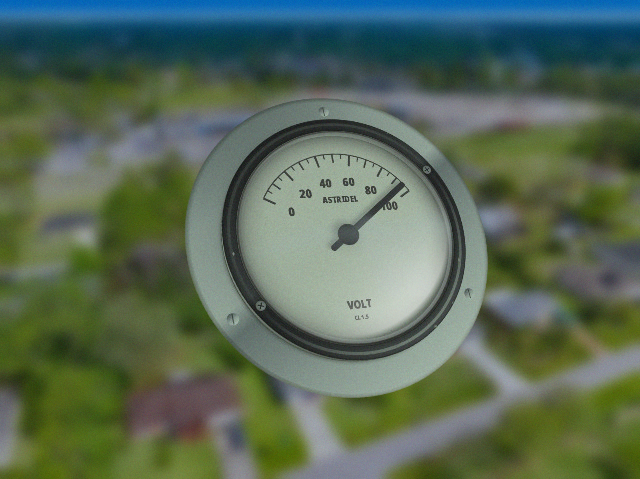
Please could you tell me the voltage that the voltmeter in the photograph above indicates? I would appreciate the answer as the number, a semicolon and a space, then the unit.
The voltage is 95; V
